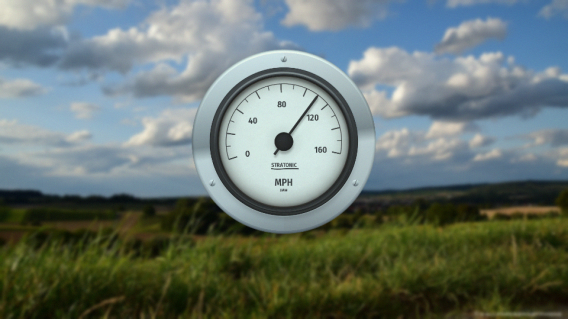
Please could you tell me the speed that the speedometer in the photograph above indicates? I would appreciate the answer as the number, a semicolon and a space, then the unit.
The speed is 110; mph
